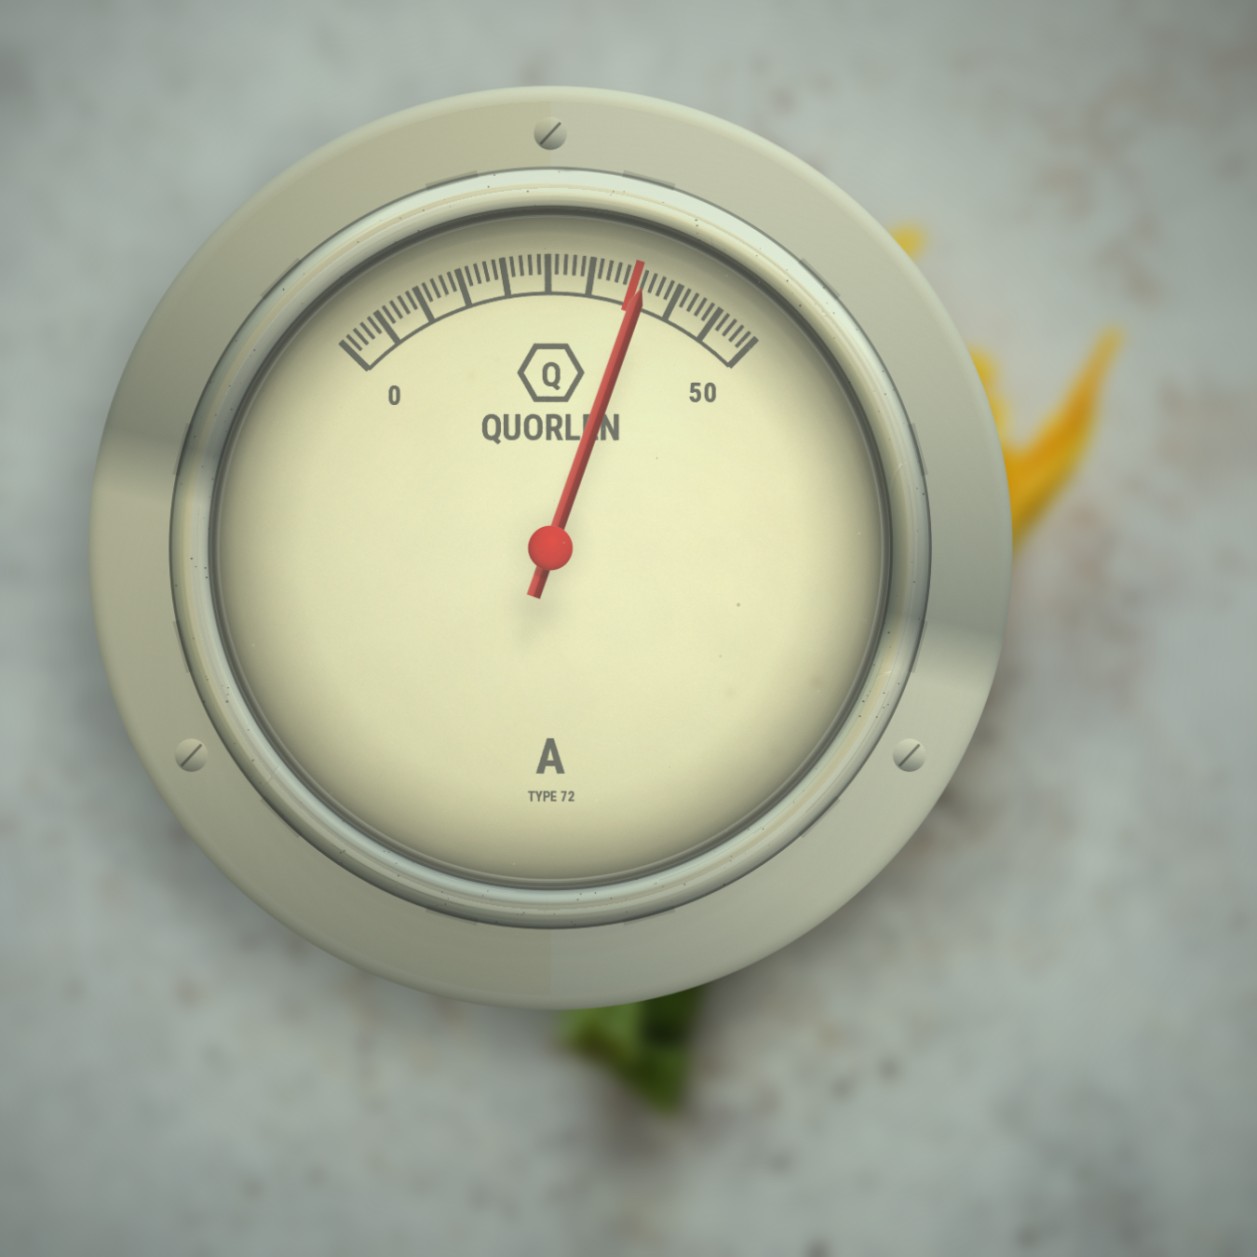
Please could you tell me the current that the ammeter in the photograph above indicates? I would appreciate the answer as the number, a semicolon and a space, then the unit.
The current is 36; A
